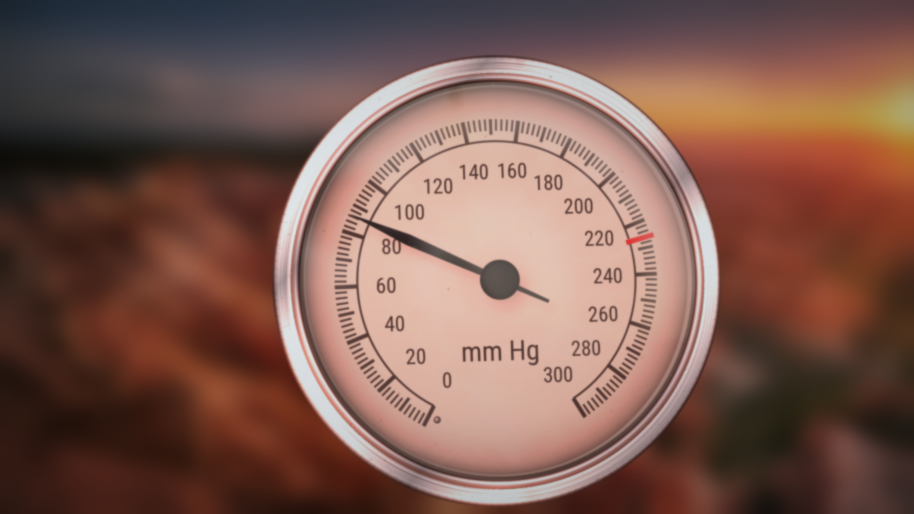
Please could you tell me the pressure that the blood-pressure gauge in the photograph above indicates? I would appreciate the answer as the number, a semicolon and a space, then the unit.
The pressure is 86; mmHg
